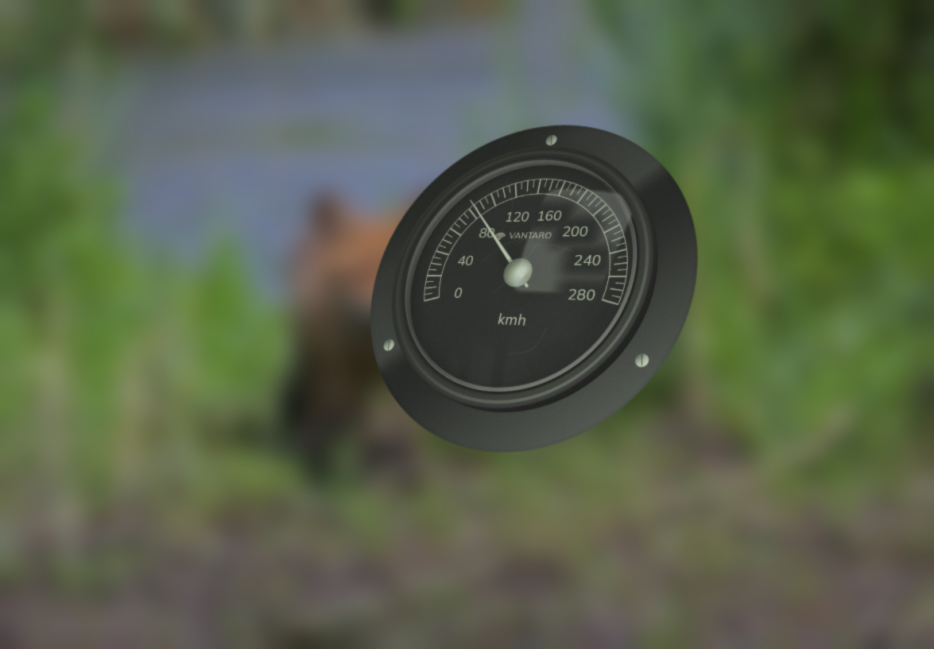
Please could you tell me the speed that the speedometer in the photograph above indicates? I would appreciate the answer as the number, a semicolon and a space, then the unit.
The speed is 85; km/h
